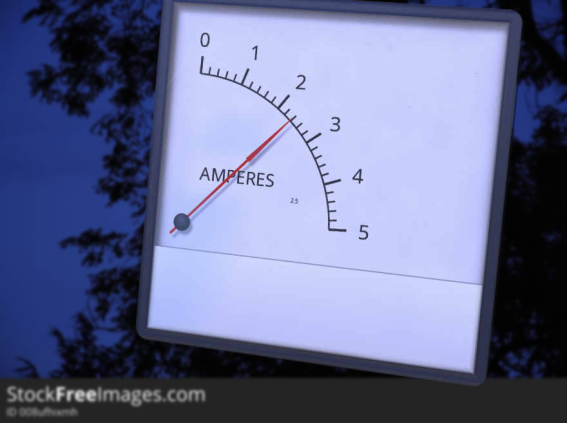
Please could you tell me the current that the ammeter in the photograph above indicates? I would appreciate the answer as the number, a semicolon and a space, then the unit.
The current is 2.4; A
